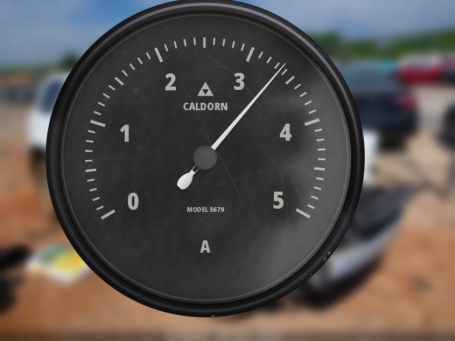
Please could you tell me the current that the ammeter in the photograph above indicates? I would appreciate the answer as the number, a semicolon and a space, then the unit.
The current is 3.35; A
